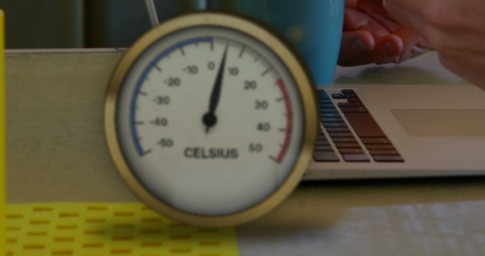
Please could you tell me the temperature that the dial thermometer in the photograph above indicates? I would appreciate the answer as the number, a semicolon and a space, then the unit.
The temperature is 5; °C
